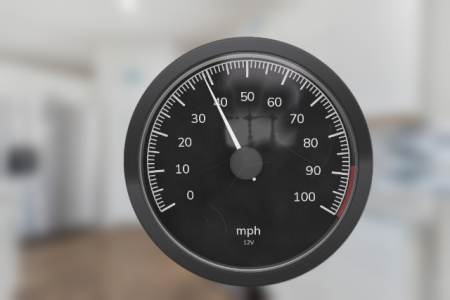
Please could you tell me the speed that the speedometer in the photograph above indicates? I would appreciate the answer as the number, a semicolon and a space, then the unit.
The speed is 39; mph
